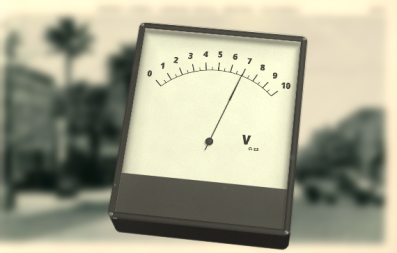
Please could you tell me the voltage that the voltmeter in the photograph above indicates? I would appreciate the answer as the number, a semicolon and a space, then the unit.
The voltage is 7; V
